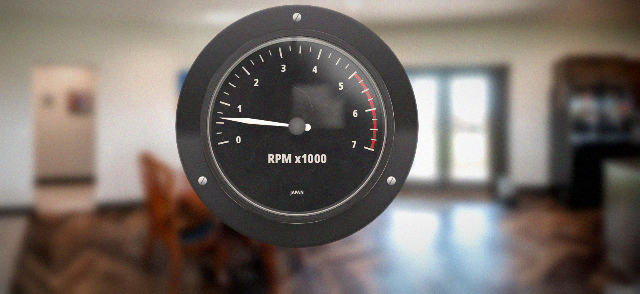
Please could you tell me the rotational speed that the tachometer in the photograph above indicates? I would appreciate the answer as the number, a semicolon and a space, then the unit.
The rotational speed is 625; rpm
